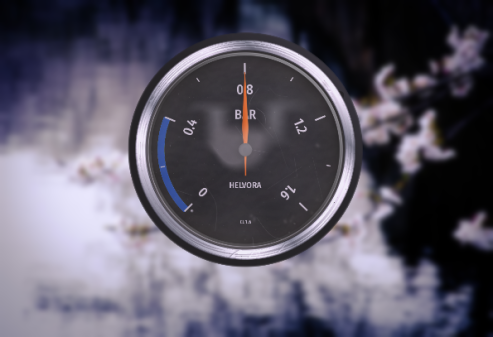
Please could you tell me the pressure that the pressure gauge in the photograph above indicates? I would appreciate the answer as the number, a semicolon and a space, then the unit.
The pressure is 0.8; bar
